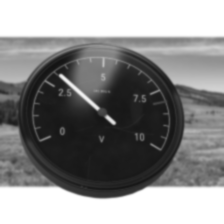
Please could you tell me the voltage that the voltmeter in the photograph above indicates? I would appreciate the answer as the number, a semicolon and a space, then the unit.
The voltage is 3; V
